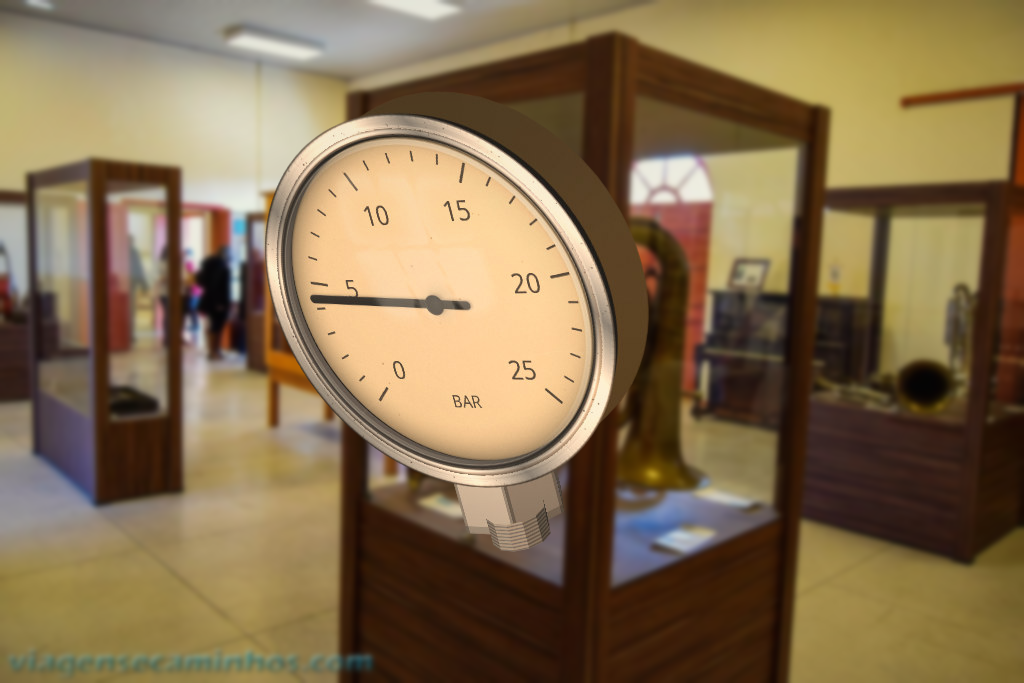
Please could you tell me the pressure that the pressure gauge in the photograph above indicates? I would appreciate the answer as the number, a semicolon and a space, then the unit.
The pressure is 4.5; bar
